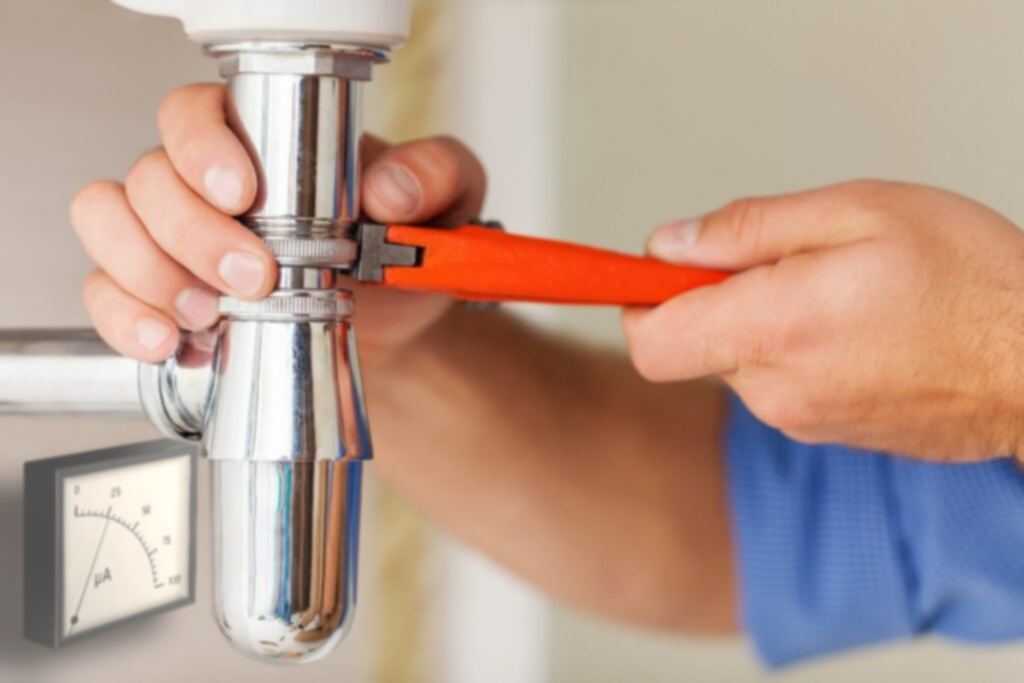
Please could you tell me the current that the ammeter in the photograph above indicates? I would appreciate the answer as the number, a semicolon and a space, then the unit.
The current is 25; µA
